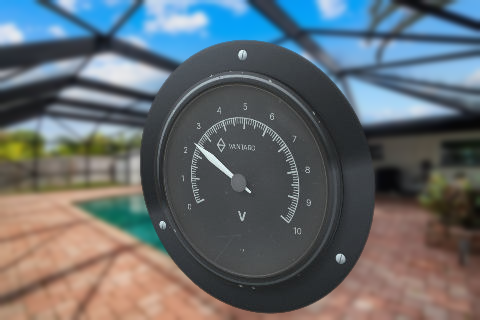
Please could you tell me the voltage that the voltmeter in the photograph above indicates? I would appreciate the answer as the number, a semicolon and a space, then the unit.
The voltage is 2.5; V
